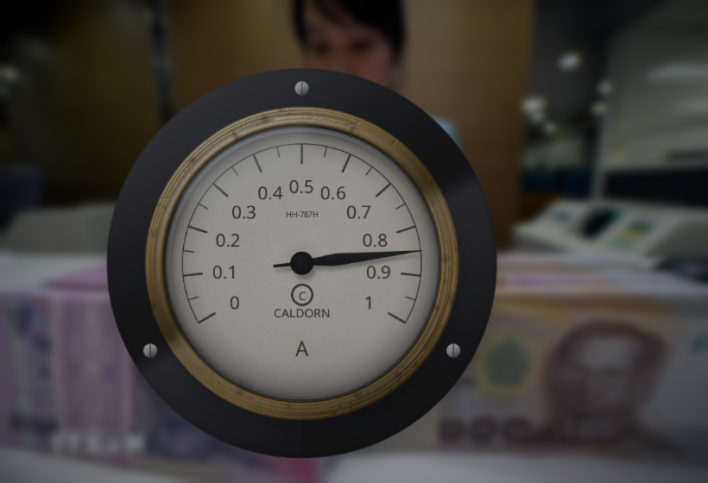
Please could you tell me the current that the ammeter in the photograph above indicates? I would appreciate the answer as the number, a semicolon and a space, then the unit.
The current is 0.85; A
